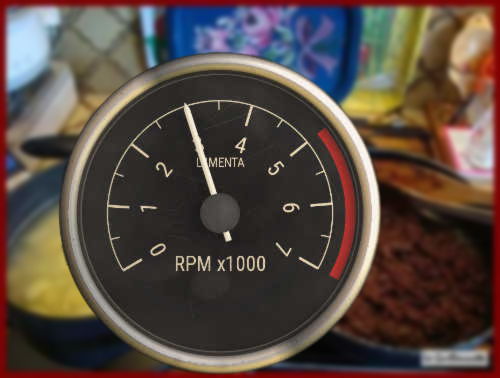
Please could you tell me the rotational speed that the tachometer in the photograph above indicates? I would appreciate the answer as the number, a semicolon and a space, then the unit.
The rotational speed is 3000; rpm
